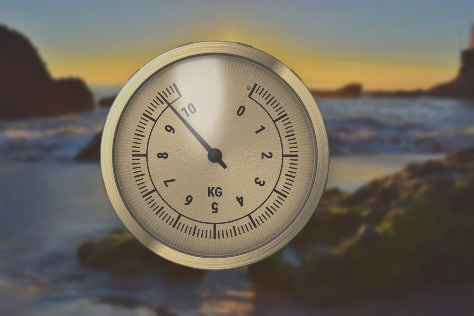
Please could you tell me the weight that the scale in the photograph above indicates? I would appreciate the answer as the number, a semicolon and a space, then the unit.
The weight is 9.6; kg
